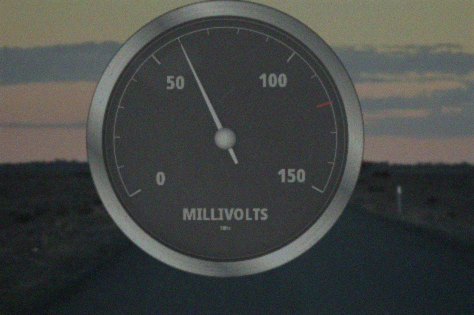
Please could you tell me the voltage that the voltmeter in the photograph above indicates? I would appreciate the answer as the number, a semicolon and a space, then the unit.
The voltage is 60; mV
